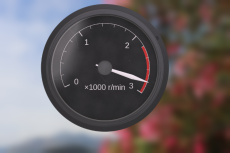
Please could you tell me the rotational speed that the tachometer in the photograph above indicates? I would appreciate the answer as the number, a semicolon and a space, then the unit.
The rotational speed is 2800; rpm
